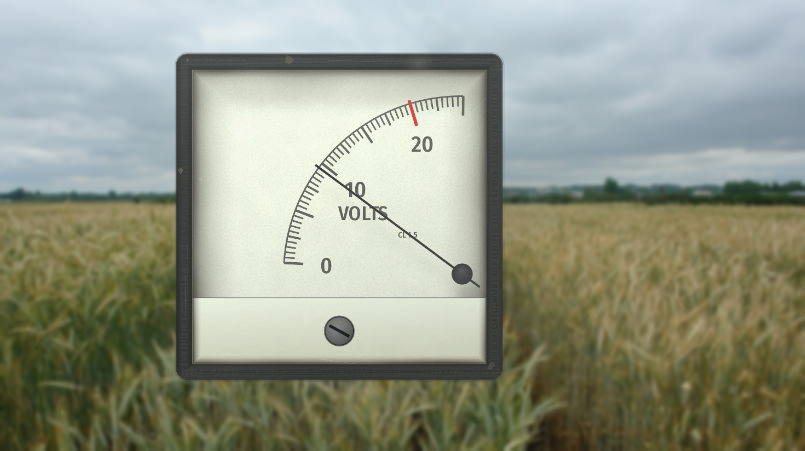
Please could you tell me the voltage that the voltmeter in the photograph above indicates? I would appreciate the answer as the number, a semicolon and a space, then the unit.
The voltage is 9.5; V
